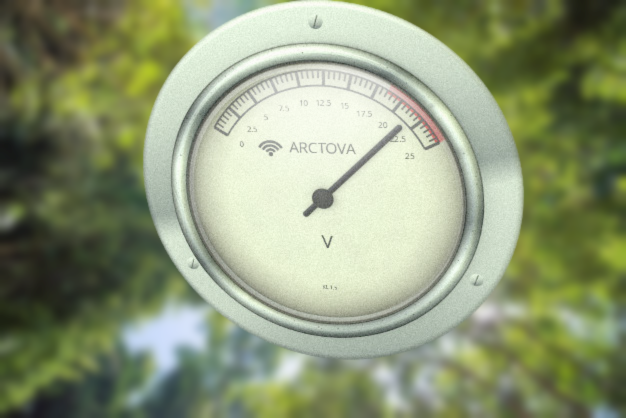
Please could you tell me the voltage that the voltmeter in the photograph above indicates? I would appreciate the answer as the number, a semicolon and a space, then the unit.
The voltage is 21.5; V
